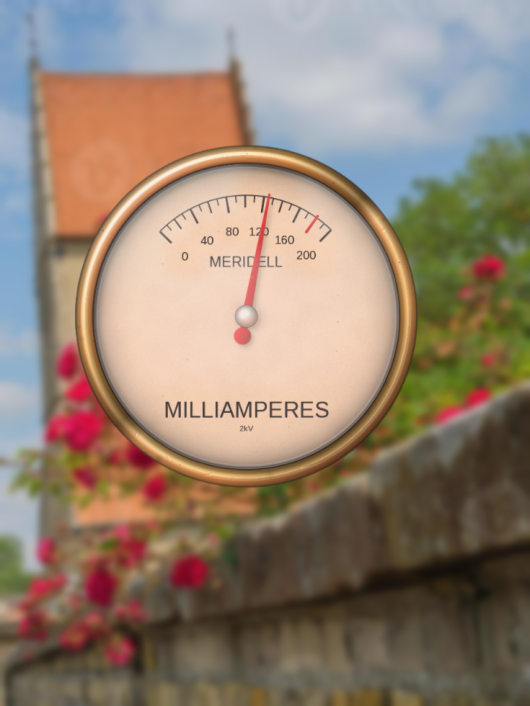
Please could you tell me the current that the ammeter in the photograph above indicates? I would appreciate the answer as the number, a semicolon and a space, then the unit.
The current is 125; mA
